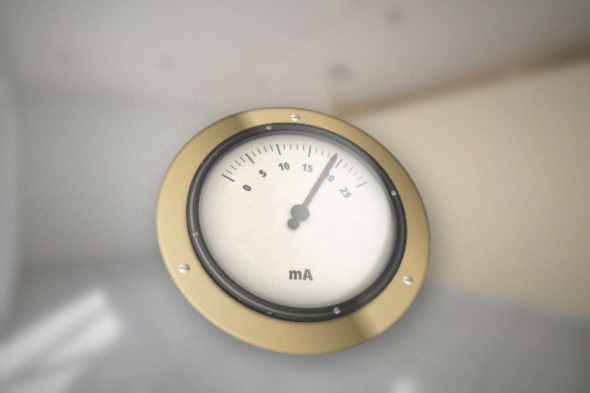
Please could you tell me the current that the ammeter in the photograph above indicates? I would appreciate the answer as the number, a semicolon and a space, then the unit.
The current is 19; mA
